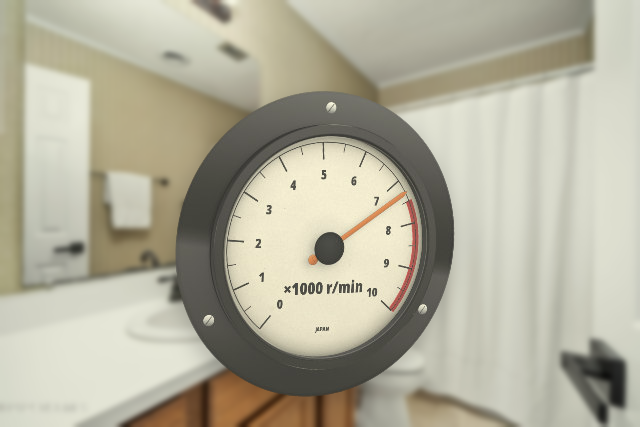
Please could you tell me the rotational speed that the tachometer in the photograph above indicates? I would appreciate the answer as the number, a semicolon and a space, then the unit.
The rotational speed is 7250; rpm
